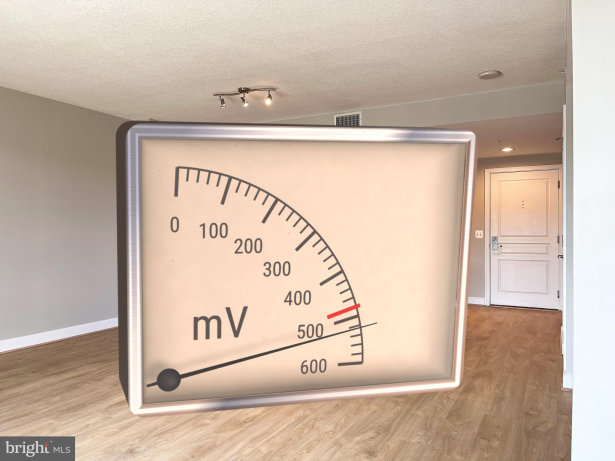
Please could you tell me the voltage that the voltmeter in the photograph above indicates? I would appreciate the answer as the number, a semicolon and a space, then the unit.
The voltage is 520; mV
